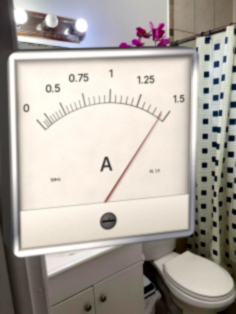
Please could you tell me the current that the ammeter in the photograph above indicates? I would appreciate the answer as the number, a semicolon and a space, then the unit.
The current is 1.45; A
